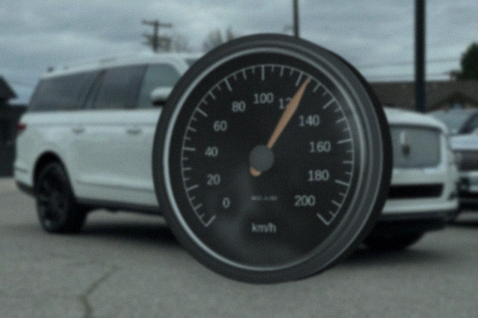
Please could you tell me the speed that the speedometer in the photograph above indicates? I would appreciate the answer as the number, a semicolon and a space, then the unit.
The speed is 125; km/h
